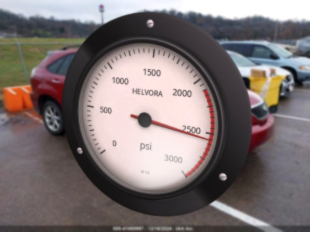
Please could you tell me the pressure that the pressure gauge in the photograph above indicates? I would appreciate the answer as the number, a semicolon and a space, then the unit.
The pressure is 2550; psi
